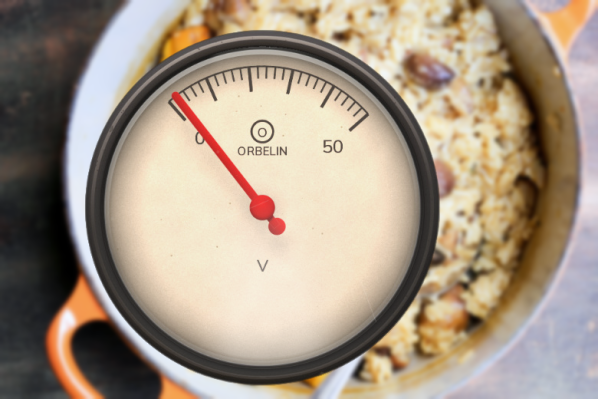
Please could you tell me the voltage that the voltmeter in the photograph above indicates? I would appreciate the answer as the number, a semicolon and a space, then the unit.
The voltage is 2; V
